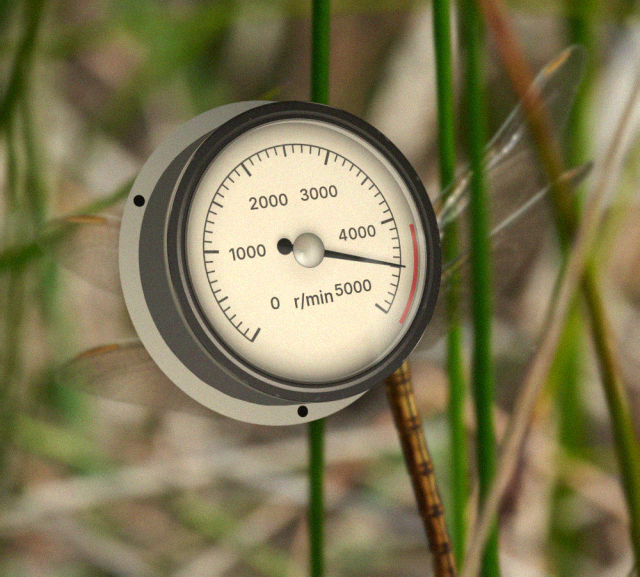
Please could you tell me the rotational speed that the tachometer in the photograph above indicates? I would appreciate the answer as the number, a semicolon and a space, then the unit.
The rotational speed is 4500; rpm
